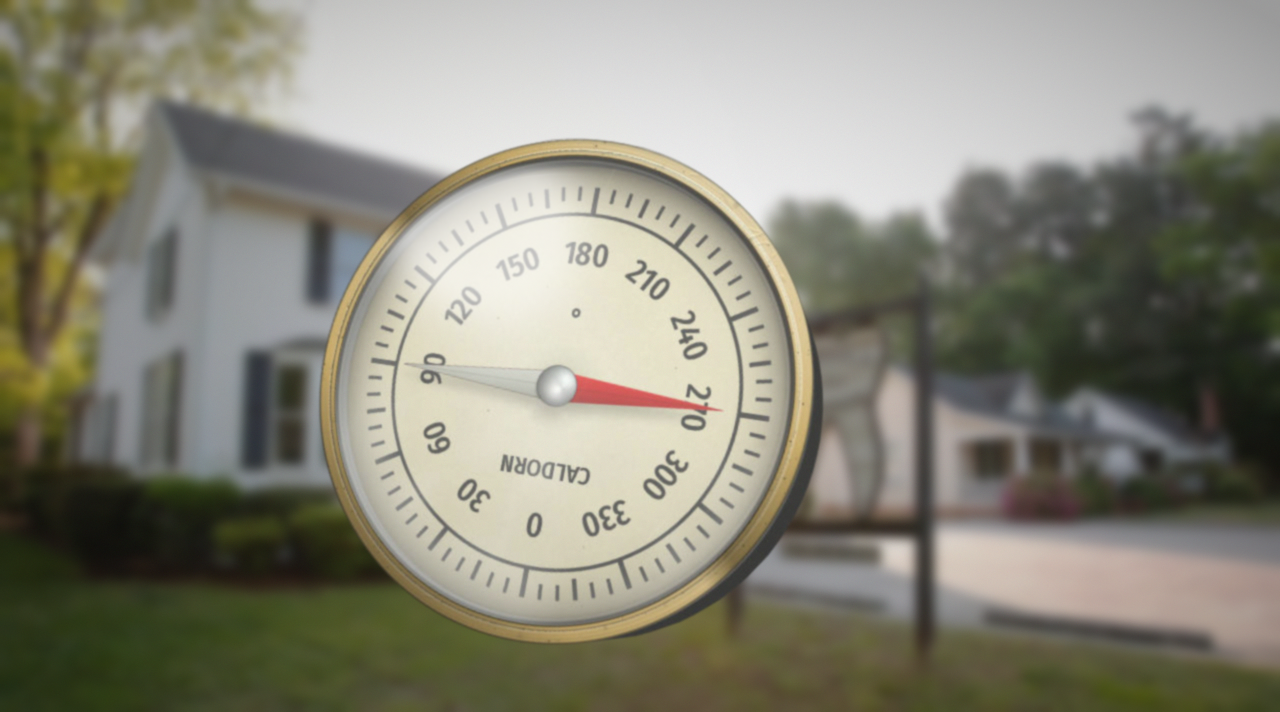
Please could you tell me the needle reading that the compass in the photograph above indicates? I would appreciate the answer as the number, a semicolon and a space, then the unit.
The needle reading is 270; °
